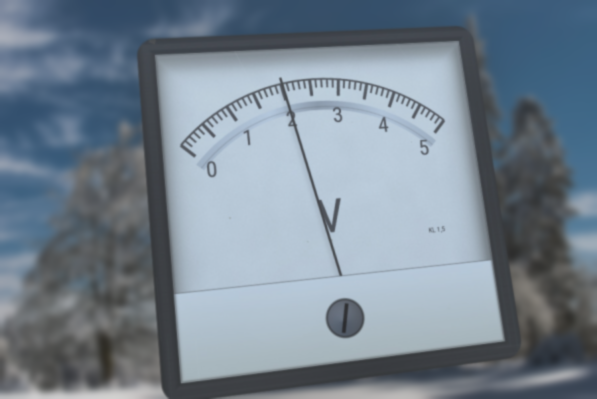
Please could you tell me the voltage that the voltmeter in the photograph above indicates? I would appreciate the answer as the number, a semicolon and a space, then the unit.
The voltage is 2; V
